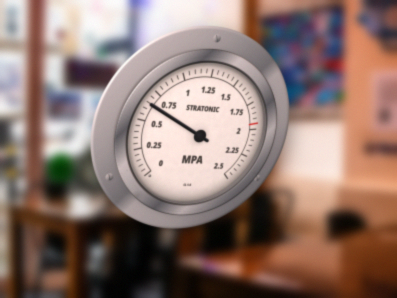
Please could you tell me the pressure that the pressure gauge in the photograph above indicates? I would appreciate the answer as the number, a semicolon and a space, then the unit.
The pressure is 0.65; MPa
